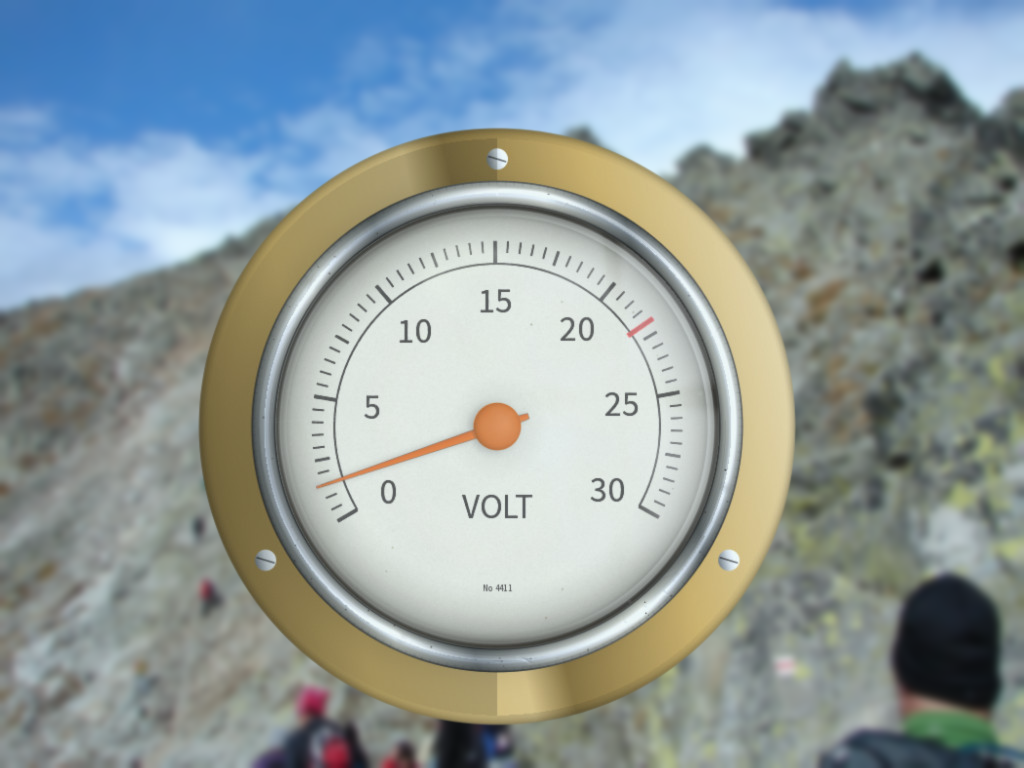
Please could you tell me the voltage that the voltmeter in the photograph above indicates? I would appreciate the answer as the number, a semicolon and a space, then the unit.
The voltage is 1.5; V
